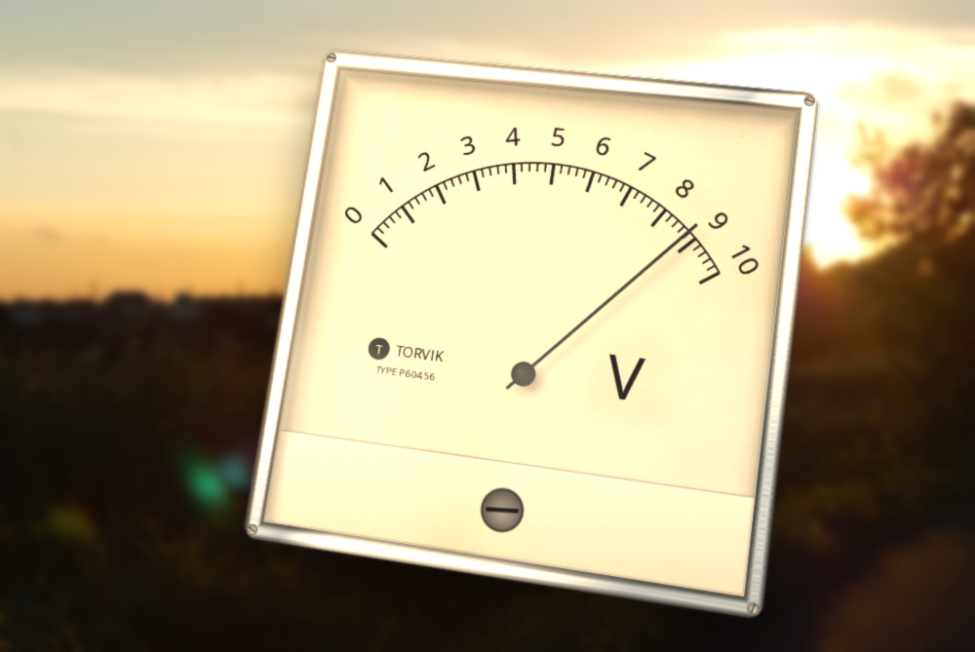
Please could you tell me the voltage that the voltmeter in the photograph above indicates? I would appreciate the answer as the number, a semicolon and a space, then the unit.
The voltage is 8.8; V
